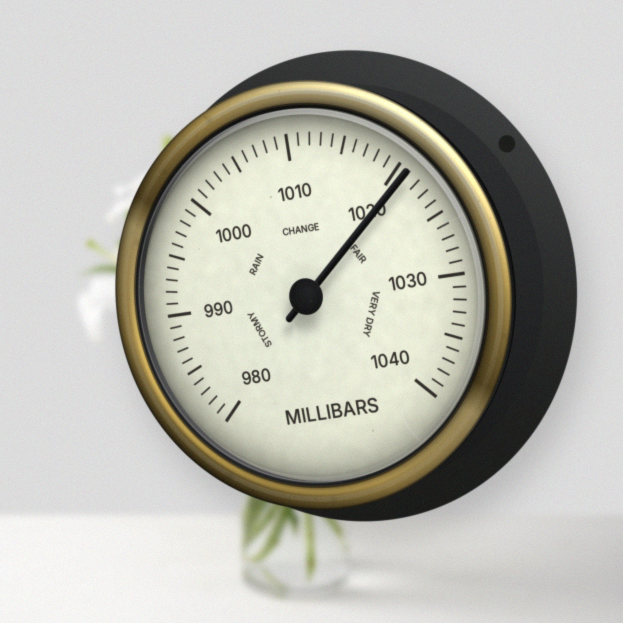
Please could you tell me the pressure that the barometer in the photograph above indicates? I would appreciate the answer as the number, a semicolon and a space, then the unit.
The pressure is 1021; mbar
